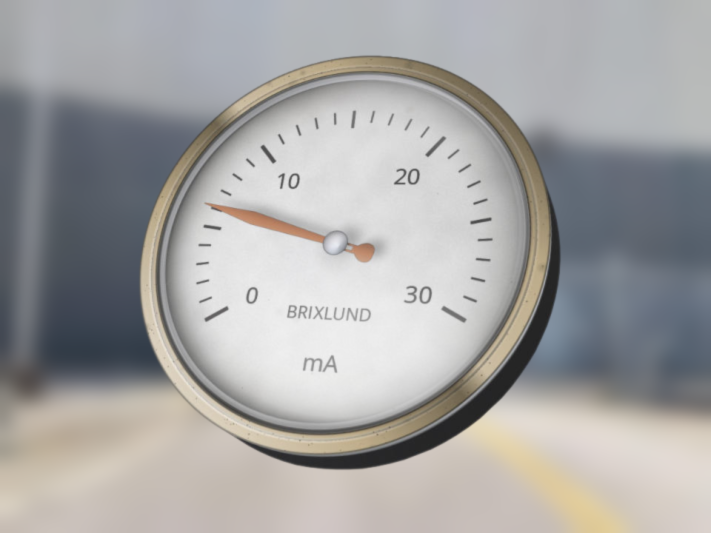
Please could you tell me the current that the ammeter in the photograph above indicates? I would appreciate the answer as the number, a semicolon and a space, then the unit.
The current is 6; mA
